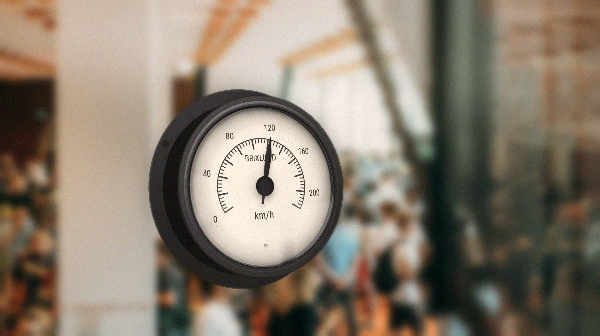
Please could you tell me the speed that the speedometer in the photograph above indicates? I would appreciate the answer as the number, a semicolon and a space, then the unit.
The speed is 120; km/h
